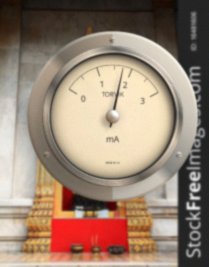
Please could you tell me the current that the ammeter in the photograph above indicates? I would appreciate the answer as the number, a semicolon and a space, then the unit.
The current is 1.75; mA
